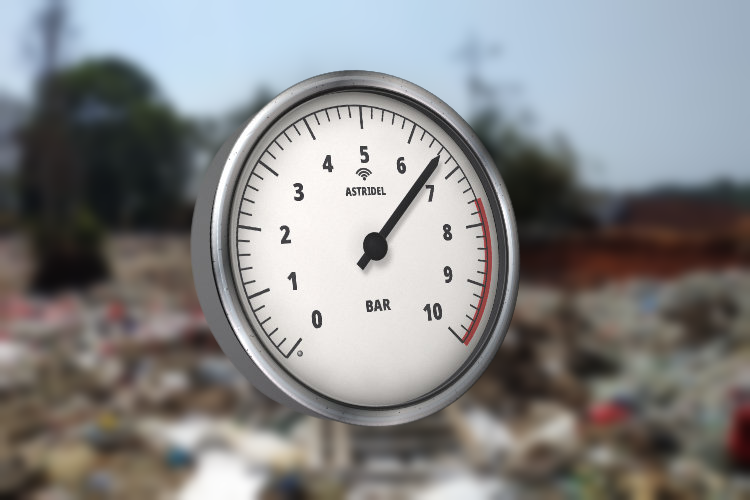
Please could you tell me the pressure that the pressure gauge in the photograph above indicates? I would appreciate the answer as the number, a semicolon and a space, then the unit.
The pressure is 6.6; bar
